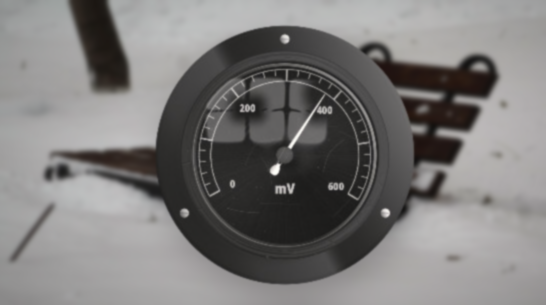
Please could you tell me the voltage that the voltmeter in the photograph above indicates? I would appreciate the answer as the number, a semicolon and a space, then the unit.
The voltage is 380; mV
